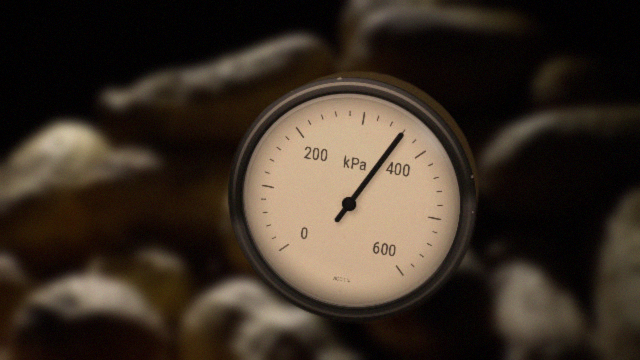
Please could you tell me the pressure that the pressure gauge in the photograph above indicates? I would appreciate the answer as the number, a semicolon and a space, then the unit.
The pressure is 360; kPa
